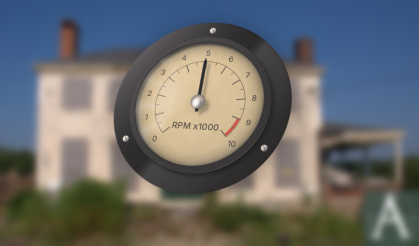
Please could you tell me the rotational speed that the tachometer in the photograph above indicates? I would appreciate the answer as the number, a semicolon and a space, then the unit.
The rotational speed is 5000; rpm
